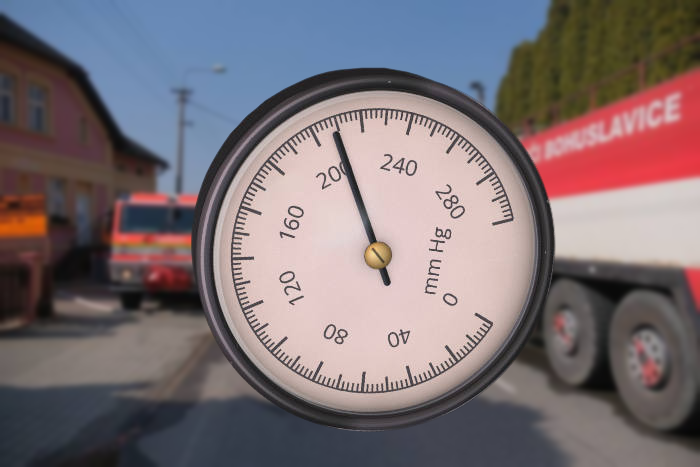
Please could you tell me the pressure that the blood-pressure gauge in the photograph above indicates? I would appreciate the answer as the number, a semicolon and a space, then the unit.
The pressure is 208; mmHg
